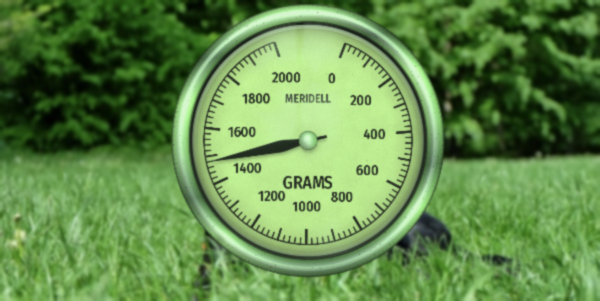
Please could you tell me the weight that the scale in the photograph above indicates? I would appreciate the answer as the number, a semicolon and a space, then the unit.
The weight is 1480; g
